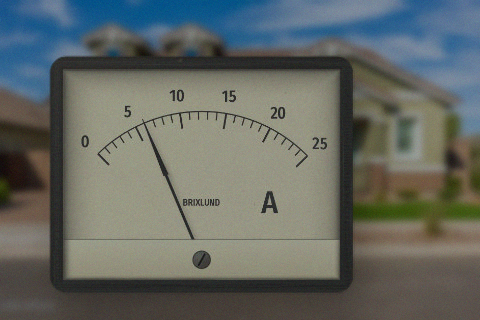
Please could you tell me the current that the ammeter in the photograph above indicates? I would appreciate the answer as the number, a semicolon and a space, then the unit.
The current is 6; A
